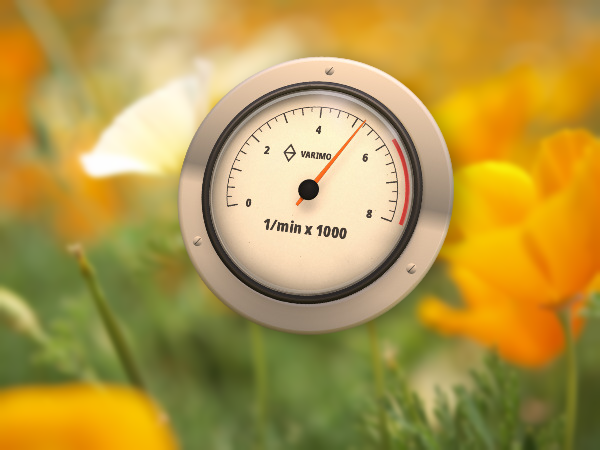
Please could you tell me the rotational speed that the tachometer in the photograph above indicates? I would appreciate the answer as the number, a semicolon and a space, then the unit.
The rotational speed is 5250; rpm
